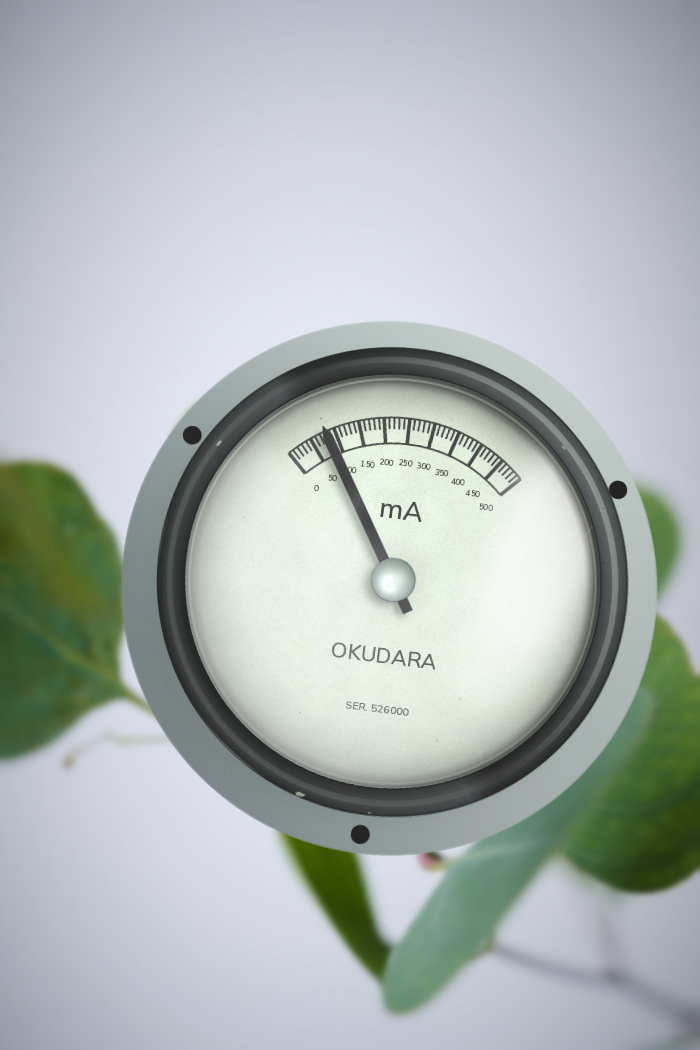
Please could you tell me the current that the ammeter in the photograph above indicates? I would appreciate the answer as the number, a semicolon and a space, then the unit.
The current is 80; mA
